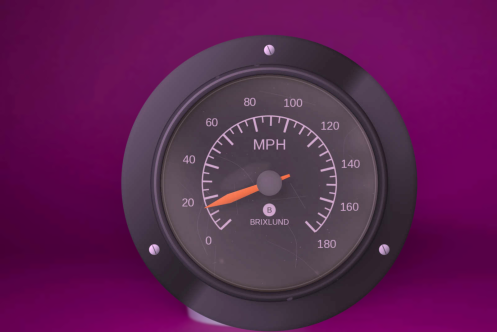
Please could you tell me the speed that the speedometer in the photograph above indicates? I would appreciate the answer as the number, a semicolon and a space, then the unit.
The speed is 15; mph
